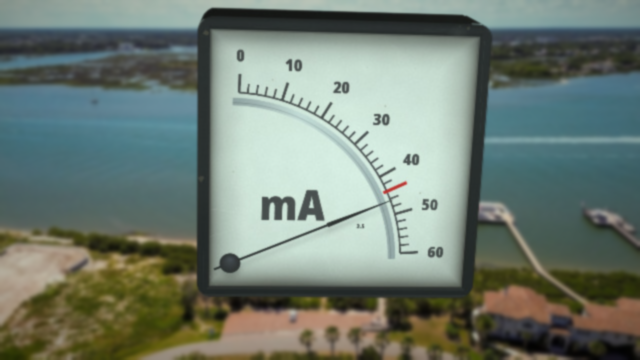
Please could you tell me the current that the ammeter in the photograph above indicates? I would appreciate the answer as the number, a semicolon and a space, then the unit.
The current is 46; mA
